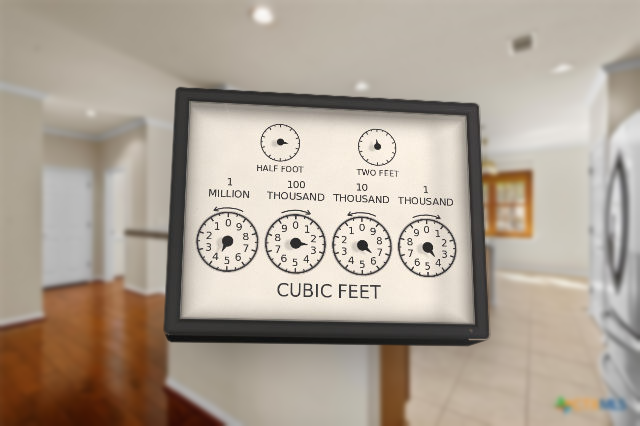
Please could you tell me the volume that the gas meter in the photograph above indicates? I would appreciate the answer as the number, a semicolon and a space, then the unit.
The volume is 426400; ft³
